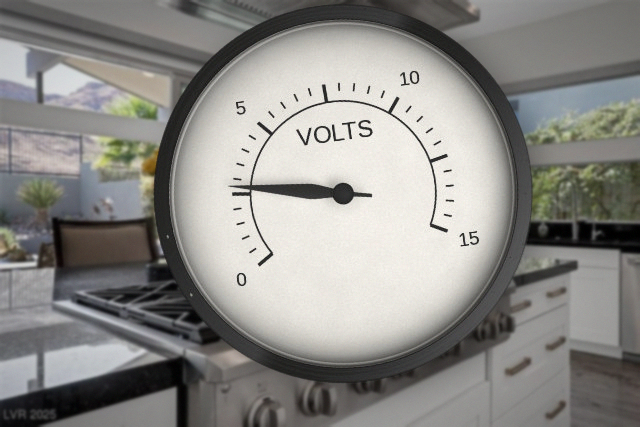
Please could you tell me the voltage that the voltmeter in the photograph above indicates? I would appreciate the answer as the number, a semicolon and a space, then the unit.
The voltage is 2.75; V
